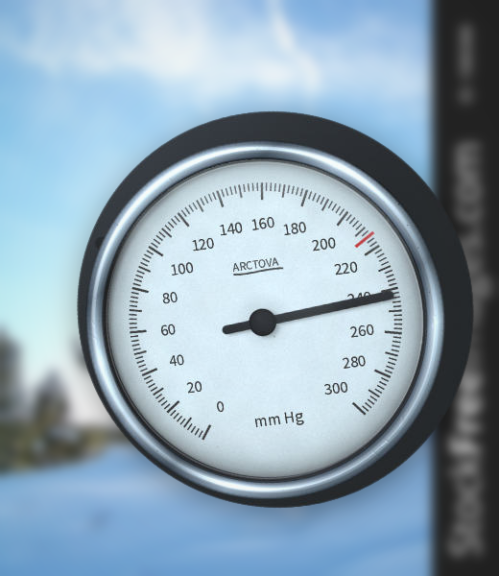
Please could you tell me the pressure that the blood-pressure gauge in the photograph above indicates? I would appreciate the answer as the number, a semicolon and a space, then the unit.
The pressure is 242; mmHg
